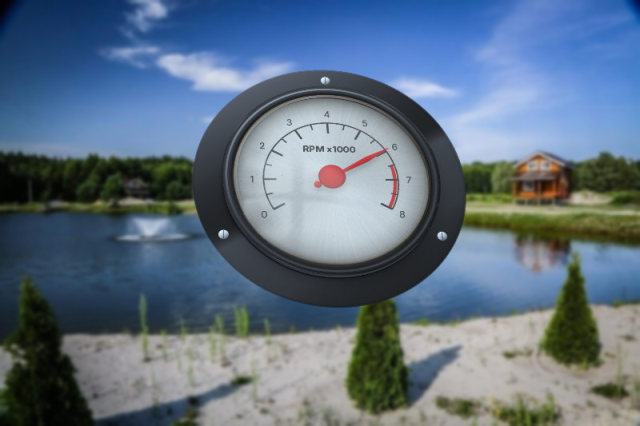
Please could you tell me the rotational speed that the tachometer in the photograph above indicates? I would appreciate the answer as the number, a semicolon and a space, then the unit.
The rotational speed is 6000; rpm
